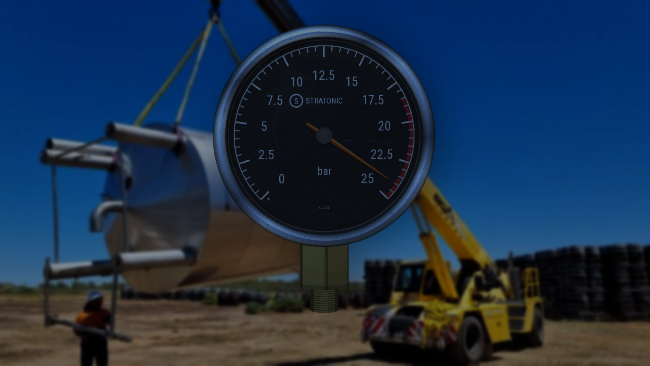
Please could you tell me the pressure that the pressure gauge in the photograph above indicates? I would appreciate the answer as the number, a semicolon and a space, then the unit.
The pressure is 24; bar
